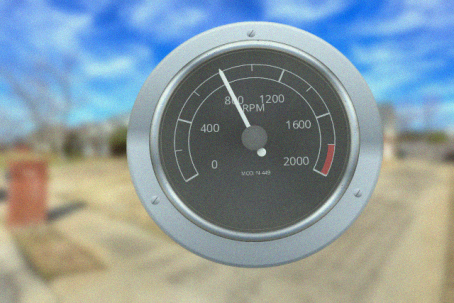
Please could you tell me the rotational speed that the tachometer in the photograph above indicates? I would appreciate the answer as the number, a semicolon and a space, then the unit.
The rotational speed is 800; rpm
